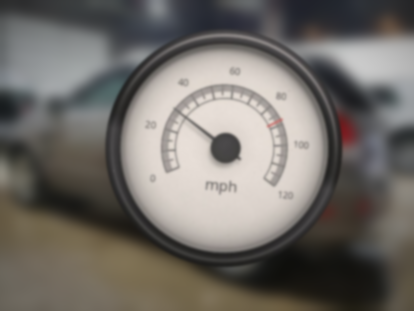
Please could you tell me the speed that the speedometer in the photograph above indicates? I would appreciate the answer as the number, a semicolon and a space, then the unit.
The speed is 30; mph
